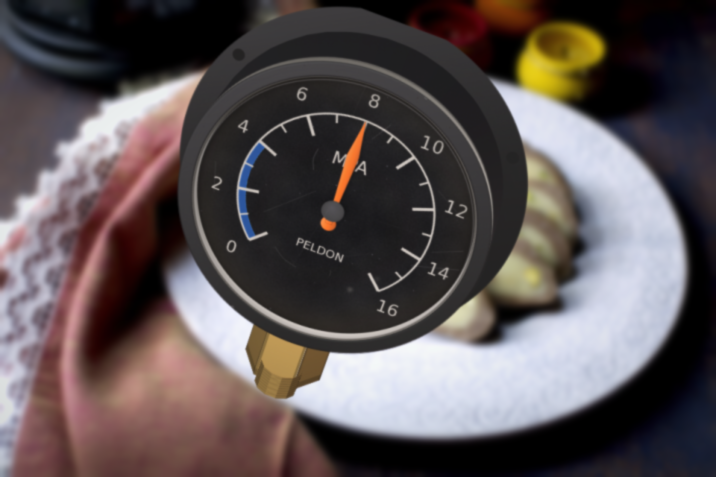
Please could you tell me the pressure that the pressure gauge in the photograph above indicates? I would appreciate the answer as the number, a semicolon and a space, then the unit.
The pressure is 8; MPa
